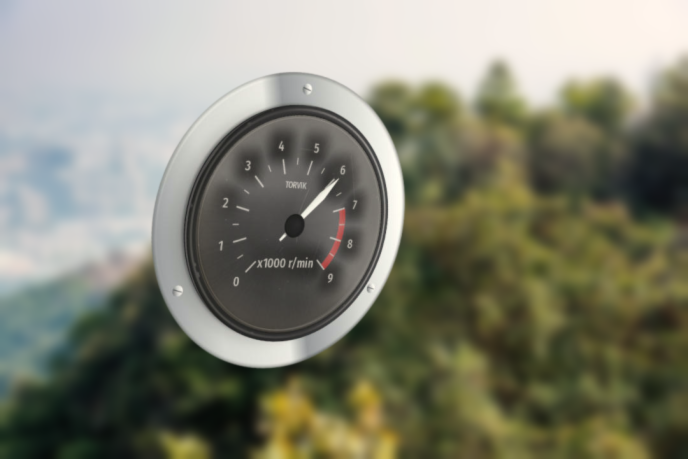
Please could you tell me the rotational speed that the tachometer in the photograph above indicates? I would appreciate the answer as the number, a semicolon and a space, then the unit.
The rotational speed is 6000; rpm
